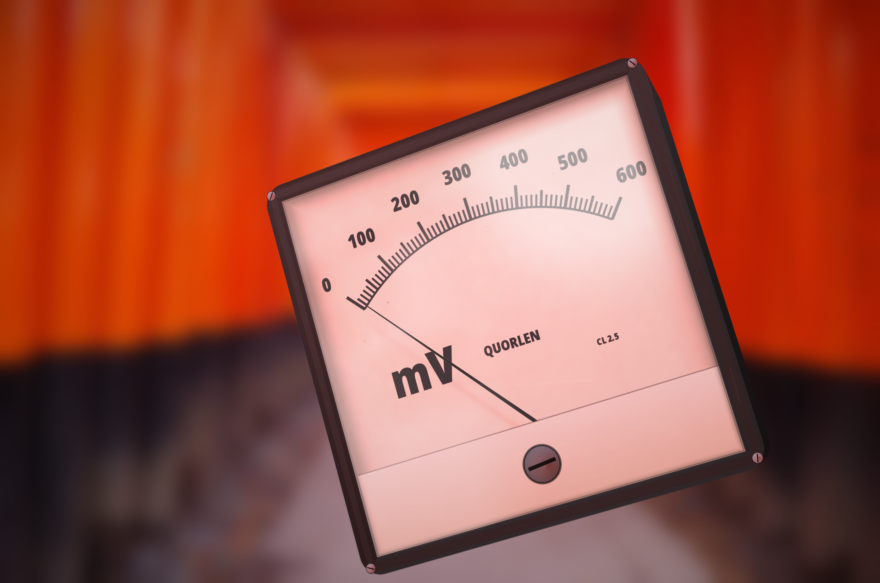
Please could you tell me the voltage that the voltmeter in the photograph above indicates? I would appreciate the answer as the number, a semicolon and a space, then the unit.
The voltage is 10; mV
